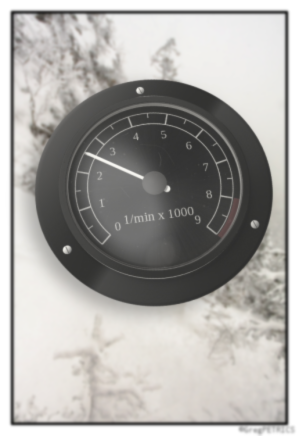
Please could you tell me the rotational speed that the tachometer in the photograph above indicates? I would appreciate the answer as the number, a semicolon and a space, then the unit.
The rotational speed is 2500; rpm
